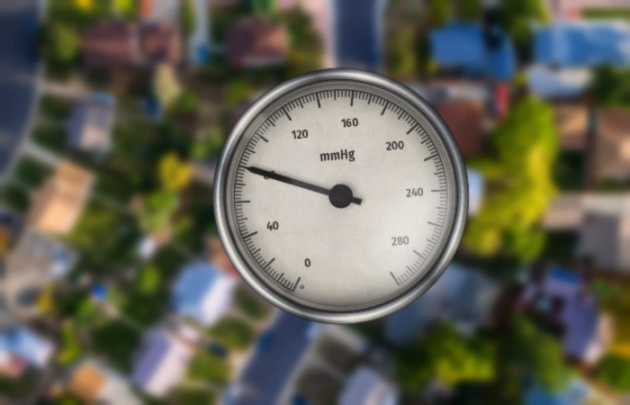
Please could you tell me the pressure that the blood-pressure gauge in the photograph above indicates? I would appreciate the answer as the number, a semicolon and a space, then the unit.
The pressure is 80; mmHg
